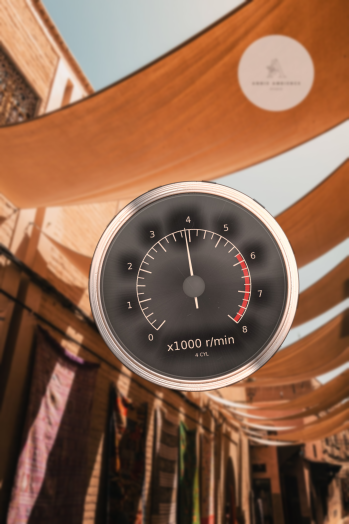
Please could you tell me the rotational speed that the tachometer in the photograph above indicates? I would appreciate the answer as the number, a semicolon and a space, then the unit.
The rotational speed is 3875; rpm
